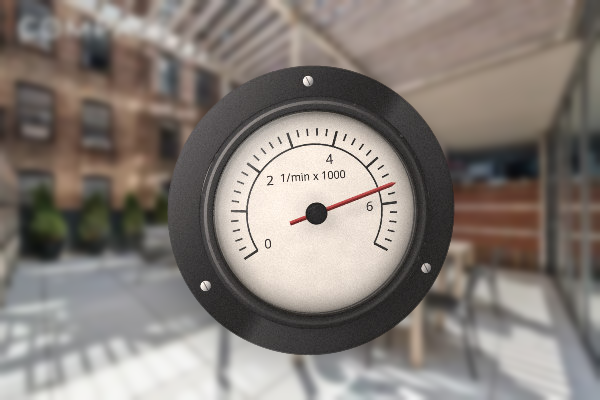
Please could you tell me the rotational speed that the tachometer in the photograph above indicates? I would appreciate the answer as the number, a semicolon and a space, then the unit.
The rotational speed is 5600; rpm
